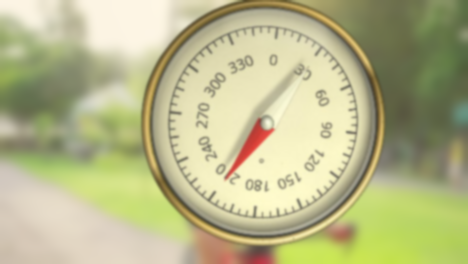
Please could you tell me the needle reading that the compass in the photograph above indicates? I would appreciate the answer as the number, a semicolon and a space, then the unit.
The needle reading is 210; °
